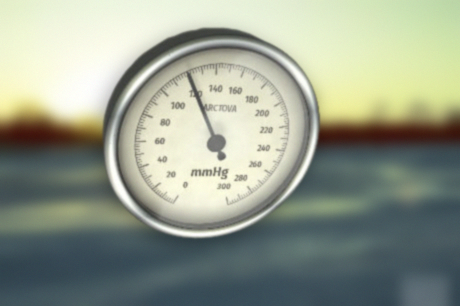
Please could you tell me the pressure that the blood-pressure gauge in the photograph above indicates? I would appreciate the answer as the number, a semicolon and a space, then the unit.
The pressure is 120; mmHg
